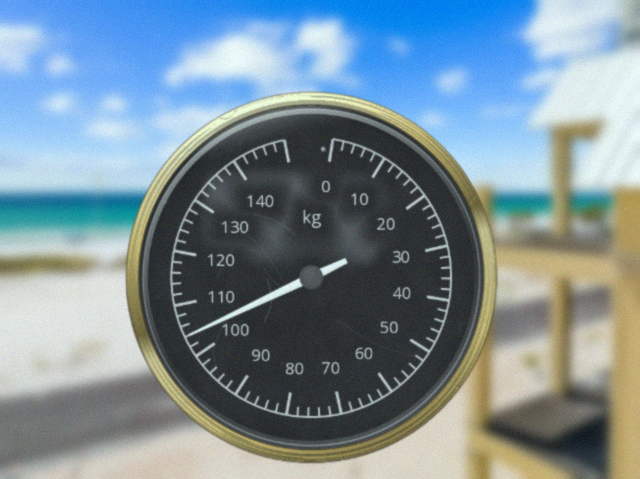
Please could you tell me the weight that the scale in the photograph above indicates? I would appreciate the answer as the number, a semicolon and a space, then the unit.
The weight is 104; kg
